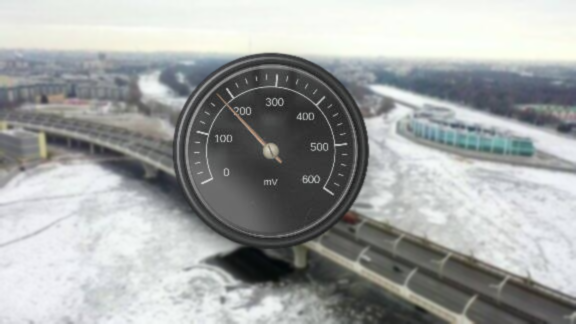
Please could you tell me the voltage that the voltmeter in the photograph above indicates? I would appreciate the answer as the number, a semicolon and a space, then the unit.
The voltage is 180; mV
